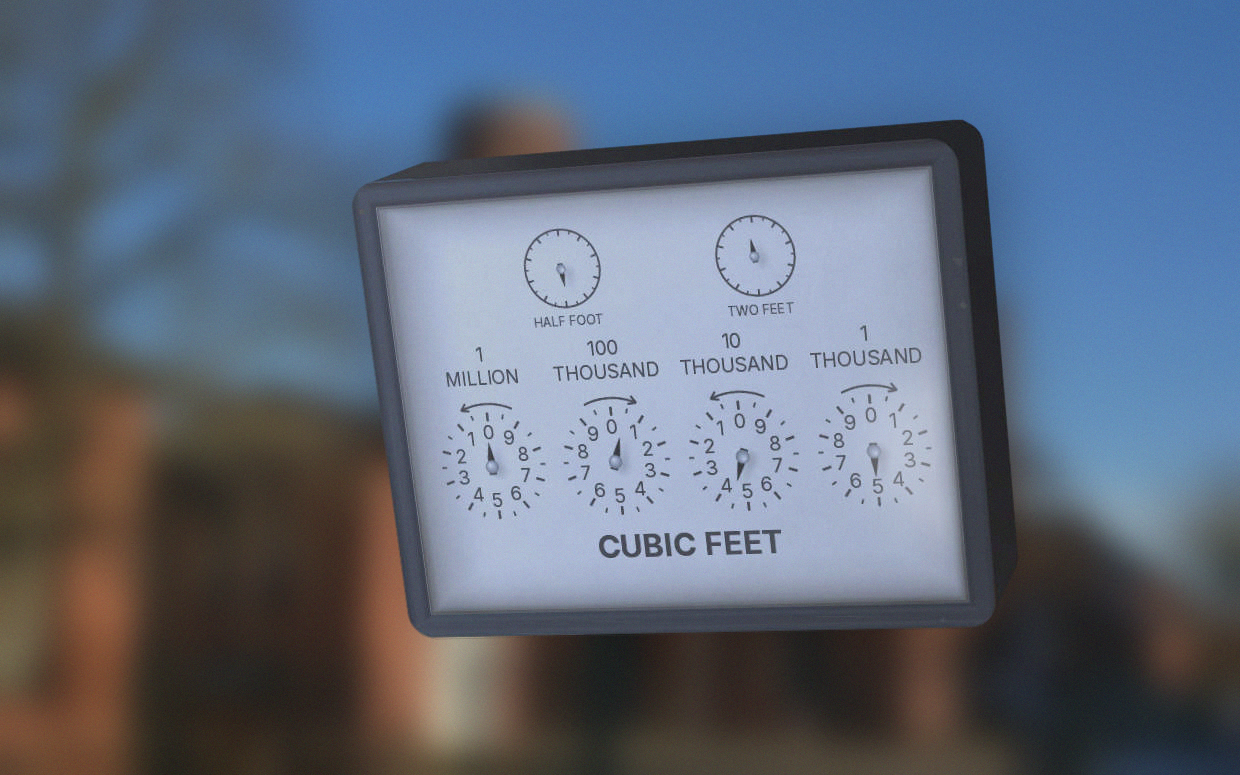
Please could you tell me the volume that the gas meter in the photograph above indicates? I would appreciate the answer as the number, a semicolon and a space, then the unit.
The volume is 4500; ft³
